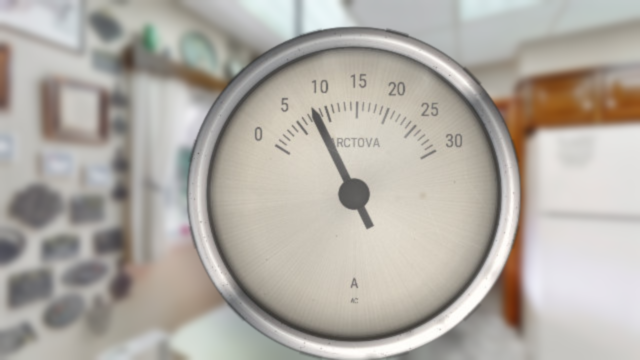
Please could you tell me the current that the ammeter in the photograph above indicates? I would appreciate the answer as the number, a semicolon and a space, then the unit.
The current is 8; A
